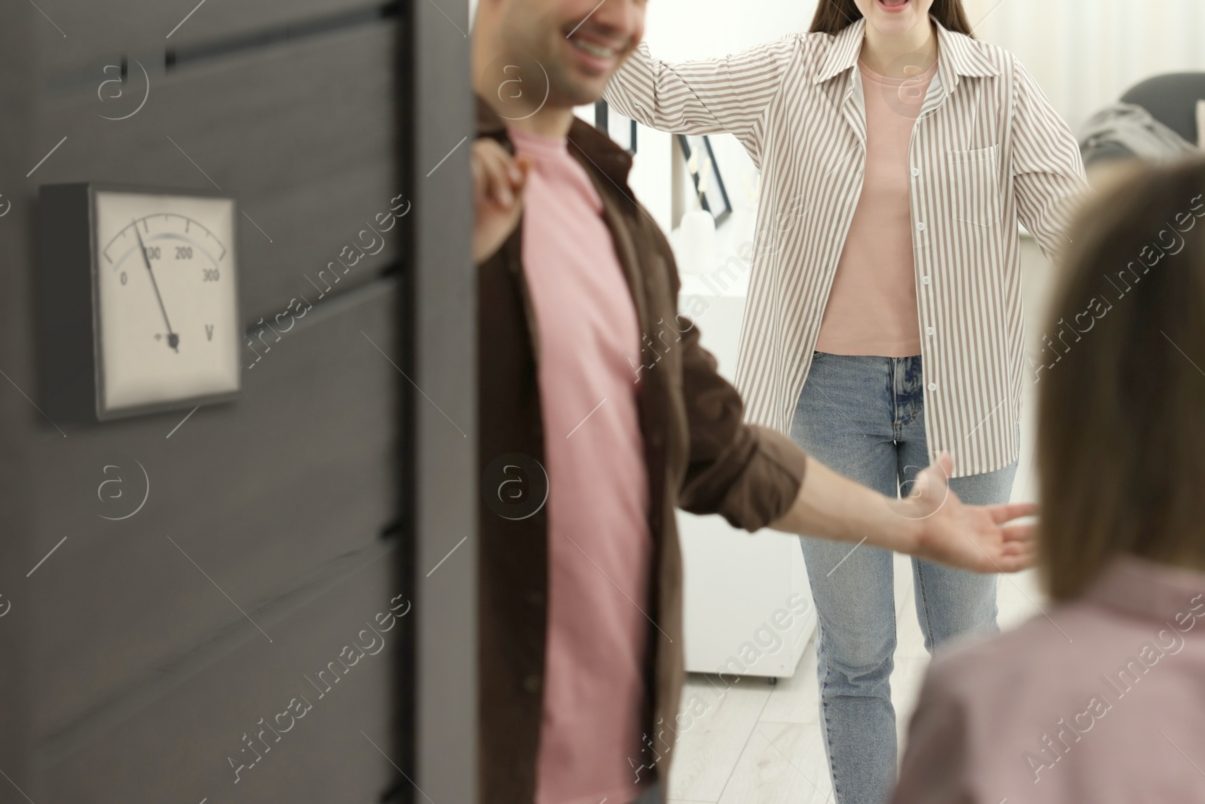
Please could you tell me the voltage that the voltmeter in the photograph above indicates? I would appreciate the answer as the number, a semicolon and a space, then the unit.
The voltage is 75; V
